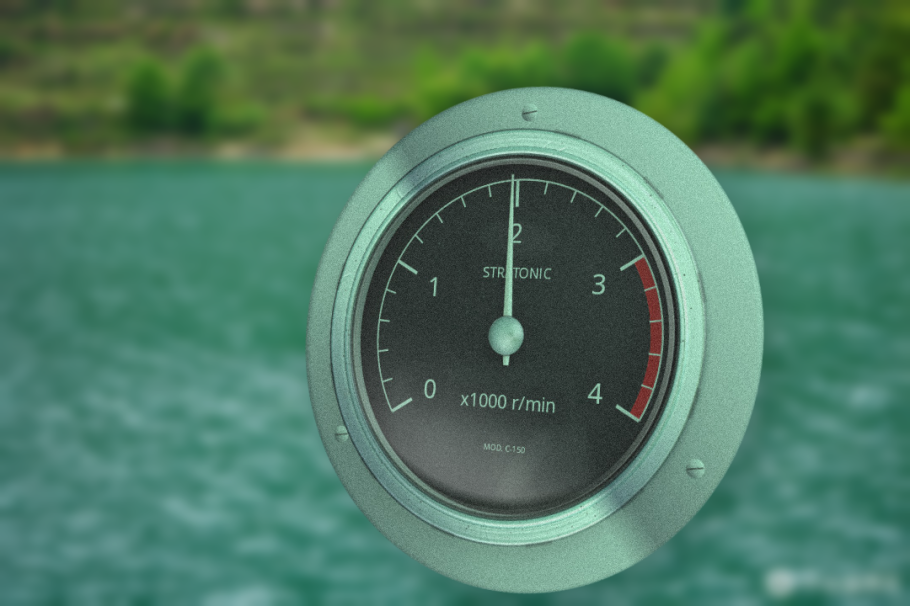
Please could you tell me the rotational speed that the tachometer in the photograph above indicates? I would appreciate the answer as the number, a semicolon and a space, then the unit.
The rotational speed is 2000; rpm
